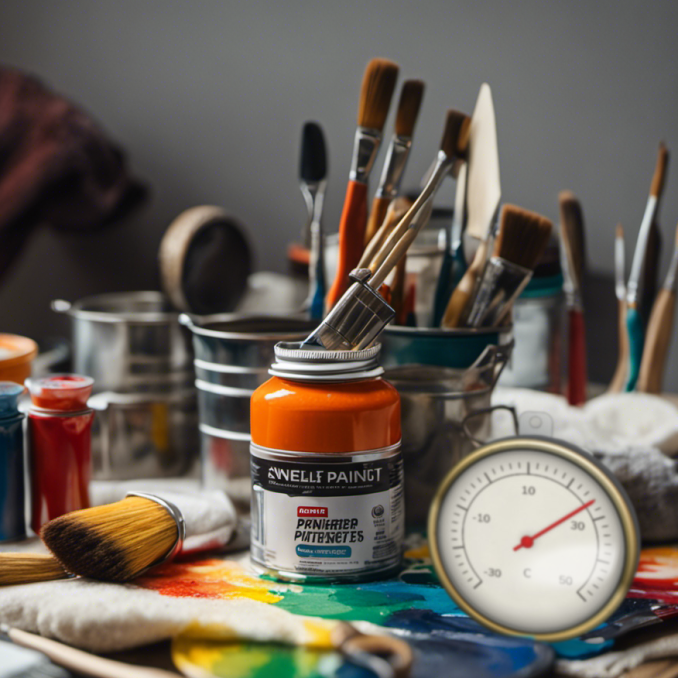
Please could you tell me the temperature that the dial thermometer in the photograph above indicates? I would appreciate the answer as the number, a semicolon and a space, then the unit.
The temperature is 26; °C
